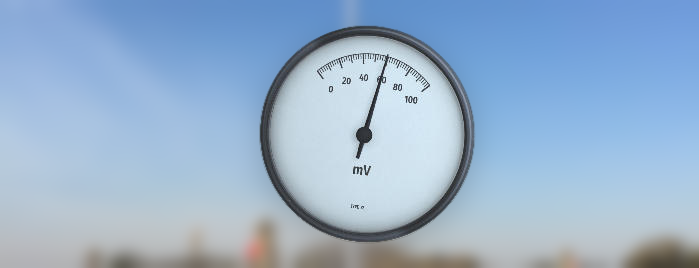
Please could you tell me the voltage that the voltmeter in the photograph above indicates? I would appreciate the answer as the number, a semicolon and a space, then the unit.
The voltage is 60; mV
